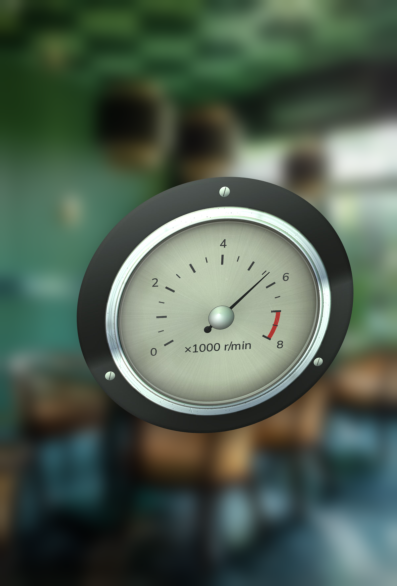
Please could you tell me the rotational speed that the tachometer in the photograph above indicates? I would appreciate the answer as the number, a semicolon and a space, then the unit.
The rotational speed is 5500; rpm
